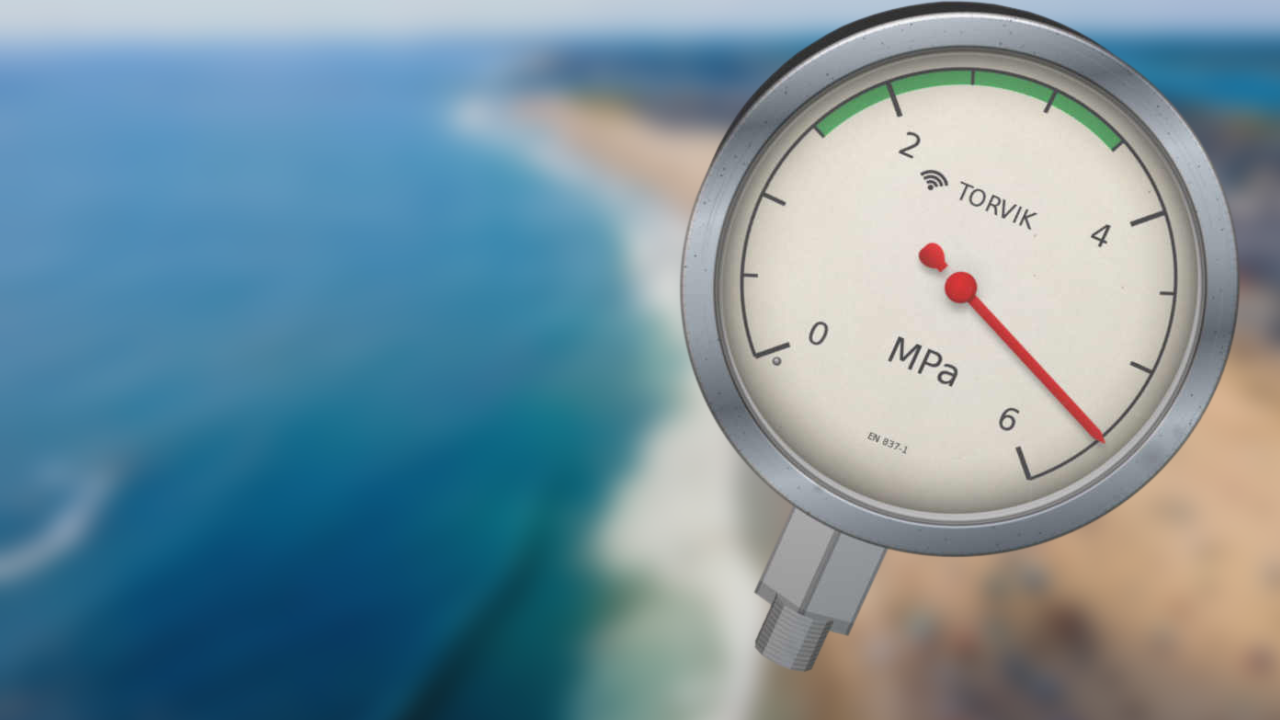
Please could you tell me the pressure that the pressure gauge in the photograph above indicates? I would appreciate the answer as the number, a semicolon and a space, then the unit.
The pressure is 5.5; MPa
